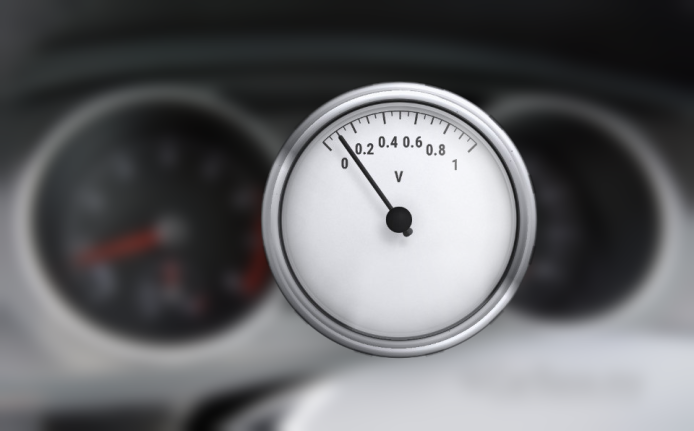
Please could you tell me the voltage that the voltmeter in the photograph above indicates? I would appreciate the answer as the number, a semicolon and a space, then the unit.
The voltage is 0.1; V
